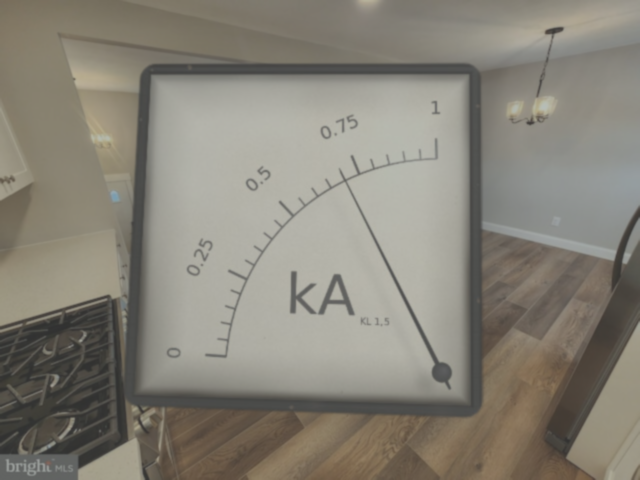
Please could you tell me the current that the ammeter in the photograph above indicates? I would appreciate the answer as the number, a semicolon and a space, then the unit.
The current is 0.7; kA
